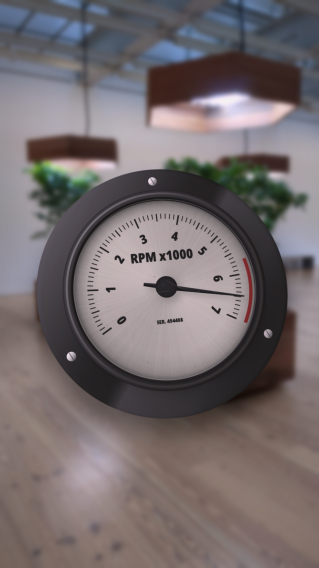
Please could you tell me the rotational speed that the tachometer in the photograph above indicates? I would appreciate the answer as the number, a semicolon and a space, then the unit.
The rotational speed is 6500; rpm
